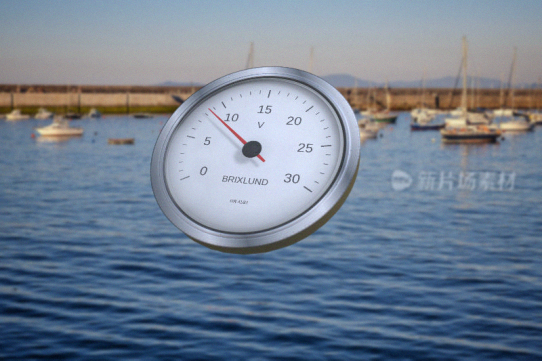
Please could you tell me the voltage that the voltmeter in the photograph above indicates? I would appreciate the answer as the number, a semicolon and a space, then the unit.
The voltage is 8.5; V
